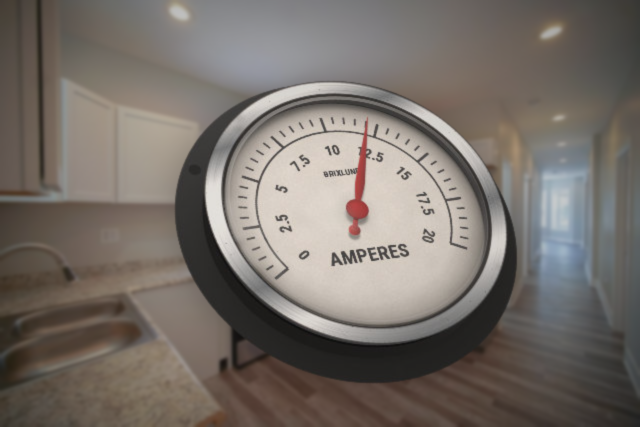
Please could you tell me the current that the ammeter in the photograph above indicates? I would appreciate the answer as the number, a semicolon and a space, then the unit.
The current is 12; A
